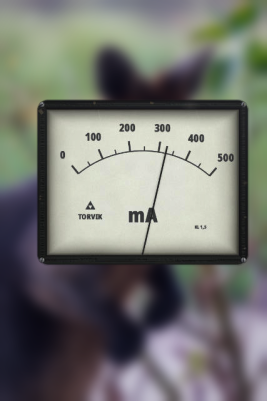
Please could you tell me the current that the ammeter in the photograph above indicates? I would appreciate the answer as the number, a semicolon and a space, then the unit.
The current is 325; mA
